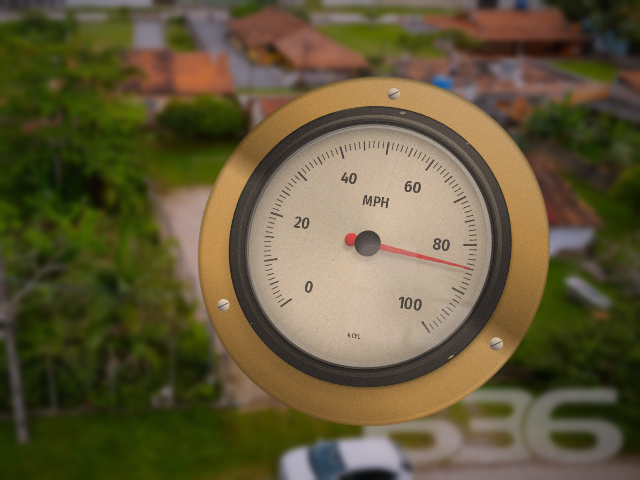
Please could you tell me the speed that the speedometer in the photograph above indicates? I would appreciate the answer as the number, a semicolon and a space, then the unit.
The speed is 85; mph
